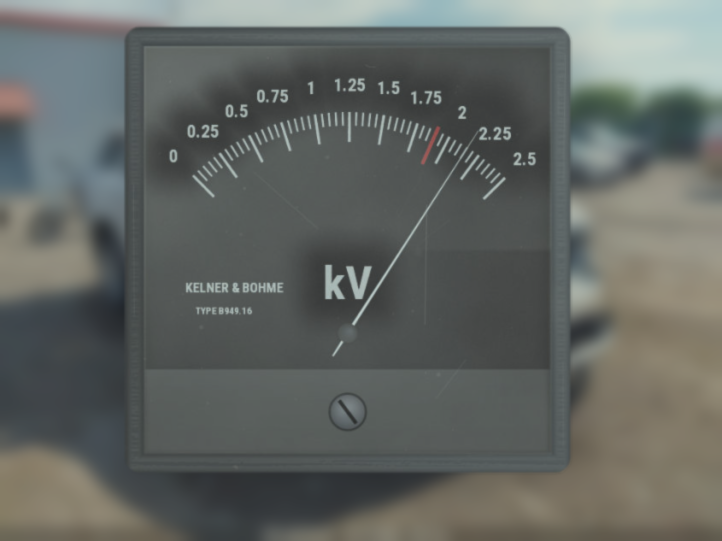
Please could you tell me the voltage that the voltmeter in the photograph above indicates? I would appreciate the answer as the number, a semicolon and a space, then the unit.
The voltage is 2.15; kV
